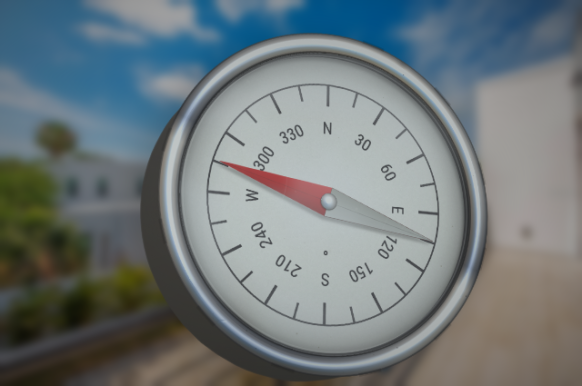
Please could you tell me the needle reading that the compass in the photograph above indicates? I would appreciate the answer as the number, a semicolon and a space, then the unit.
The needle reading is 285; °
